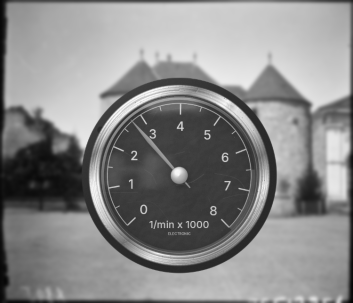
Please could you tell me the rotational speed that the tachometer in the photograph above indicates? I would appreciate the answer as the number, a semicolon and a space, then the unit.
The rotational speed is 2750; rpm
